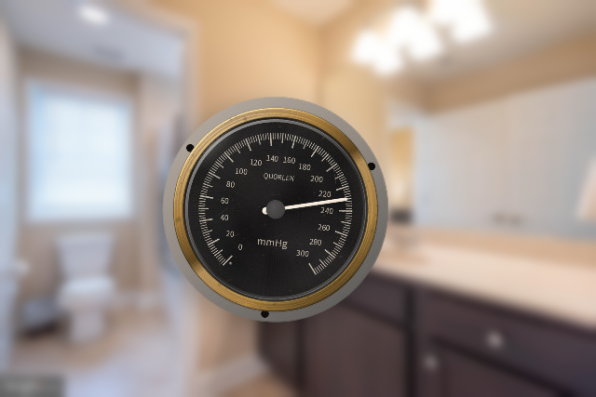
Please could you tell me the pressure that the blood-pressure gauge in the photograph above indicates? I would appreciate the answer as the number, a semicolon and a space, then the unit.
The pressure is 230; mmHg
